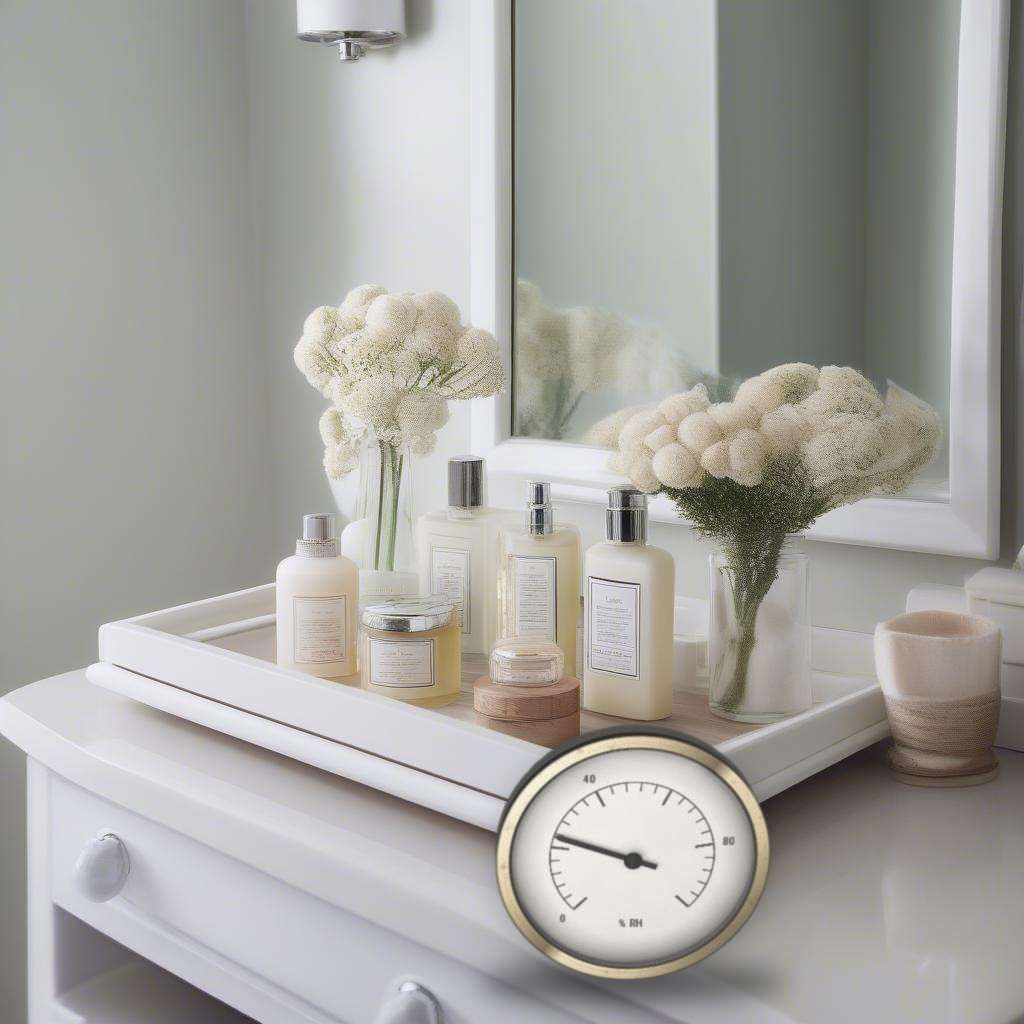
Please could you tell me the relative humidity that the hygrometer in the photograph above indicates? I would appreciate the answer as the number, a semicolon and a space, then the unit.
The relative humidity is 24; %
